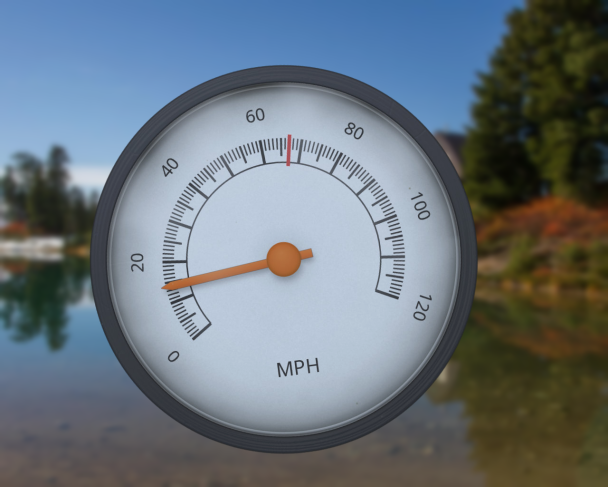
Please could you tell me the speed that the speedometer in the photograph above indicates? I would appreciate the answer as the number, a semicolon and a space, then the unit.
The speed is 14; mph
